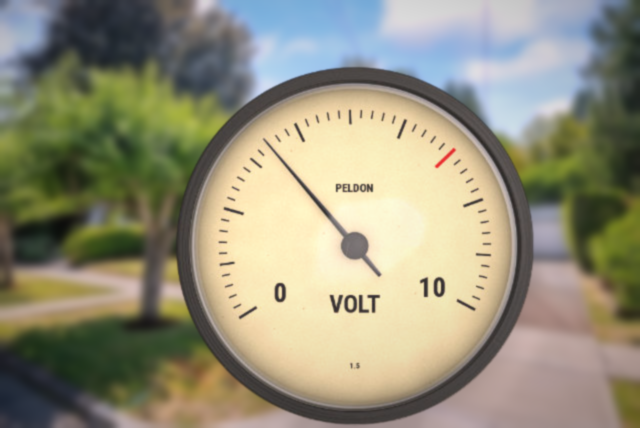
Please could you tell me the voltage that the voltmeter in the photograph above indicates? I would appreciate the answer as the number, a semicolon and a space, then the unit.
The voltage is 3.4; V
